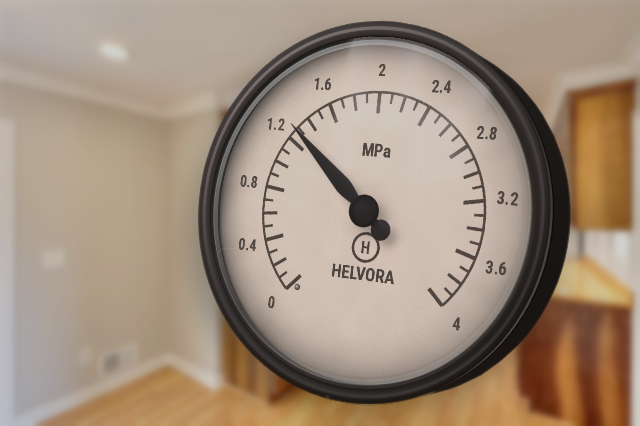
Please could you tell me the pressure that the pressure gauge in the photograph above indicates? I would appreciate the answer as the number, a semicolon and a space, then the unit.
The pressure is 1.3; MPa
